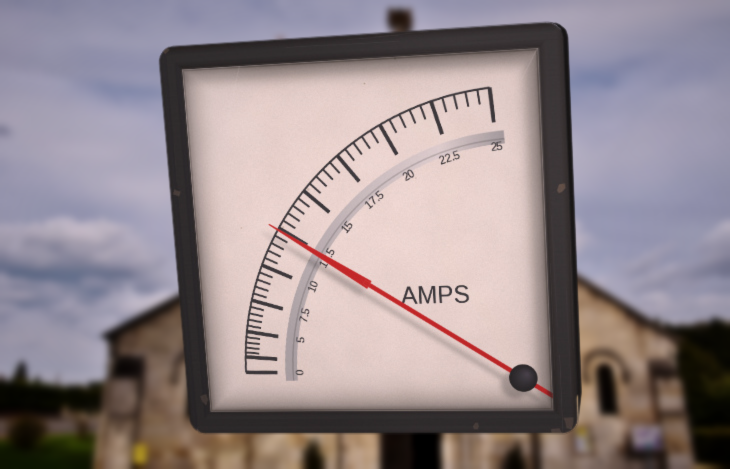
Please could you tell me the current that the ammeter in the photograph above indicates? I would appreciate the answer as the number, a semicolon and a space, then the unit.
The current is 12.5; A
